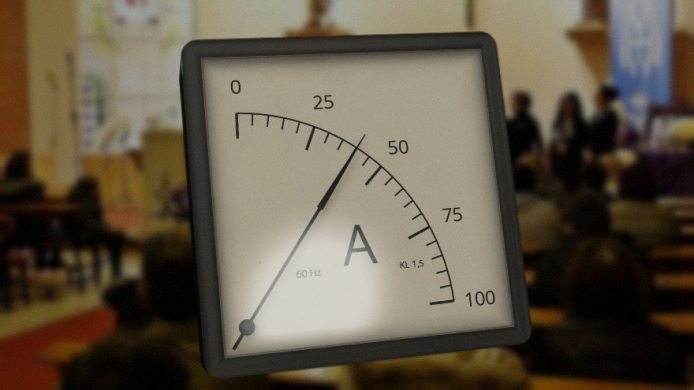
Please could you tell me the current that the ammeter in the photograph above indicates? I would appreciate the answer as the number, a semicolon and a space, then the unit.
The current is 40; A
